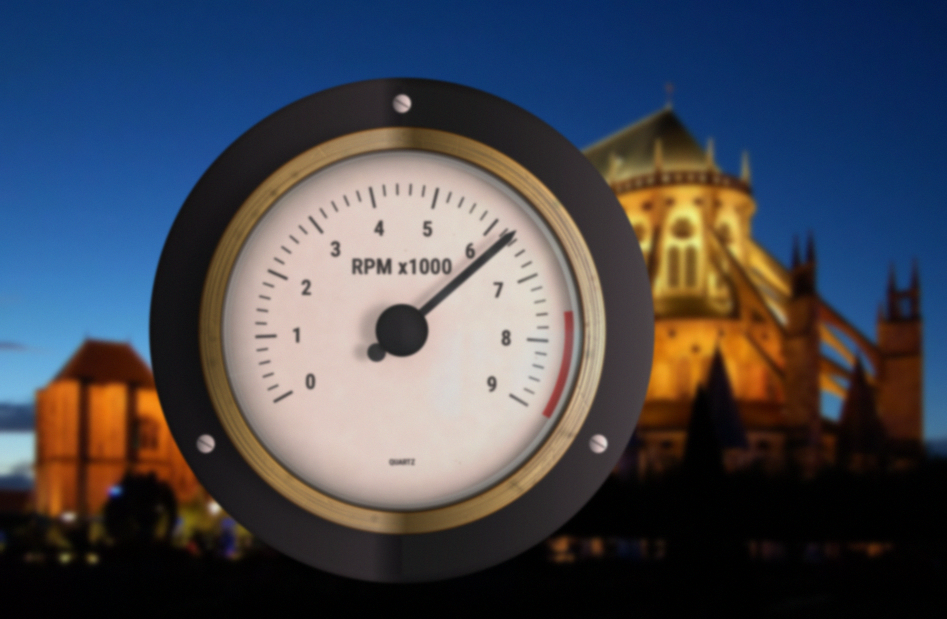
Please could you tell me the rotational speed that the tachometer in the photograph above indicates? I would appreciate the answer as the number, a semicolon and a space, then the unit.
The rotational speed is 6300; rpm
